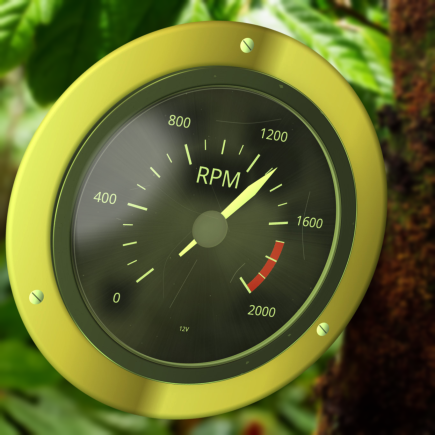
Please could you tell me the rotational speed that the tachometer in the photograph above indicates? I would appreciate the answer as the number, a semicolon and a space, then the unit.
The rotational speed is 1300; rpm
